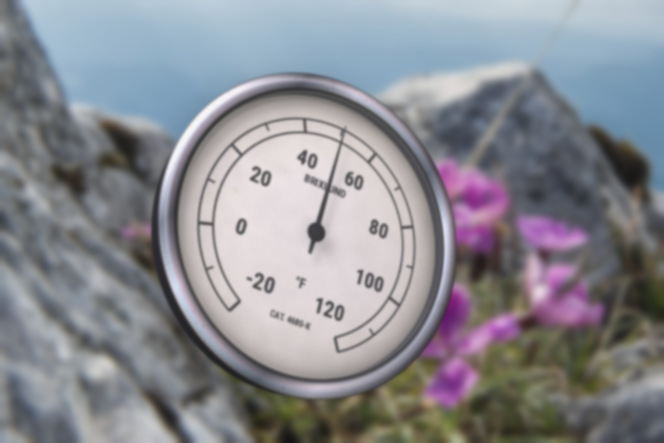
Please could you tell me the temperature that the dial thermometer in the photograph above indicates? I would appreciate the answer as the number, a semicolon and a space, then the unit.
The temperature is 50; °F
